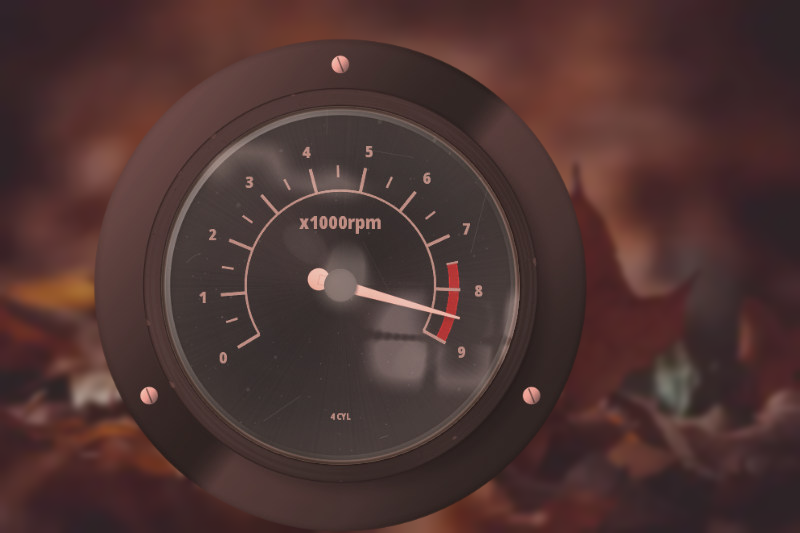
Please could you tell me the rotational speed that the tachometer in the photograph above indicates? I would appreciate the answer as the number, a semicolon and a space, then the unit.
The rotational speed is 8500; rpm
